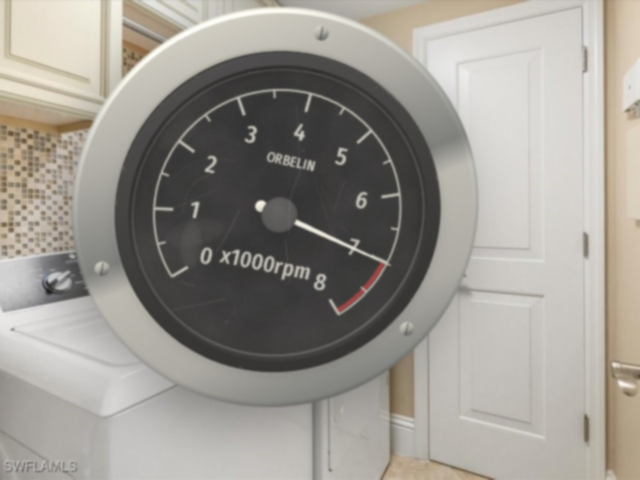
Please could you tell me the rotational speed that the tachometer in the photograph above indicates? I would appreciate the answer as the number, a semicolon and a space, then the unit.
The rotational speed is 7000; rpm
